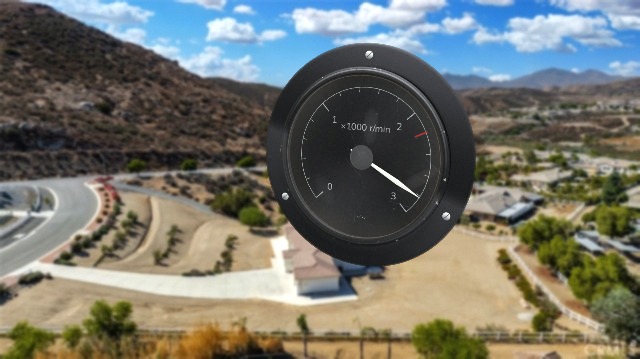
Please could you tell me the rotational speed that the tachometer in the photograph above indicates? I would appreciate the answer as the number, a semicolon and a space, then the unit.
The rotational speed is 2800; rpm
